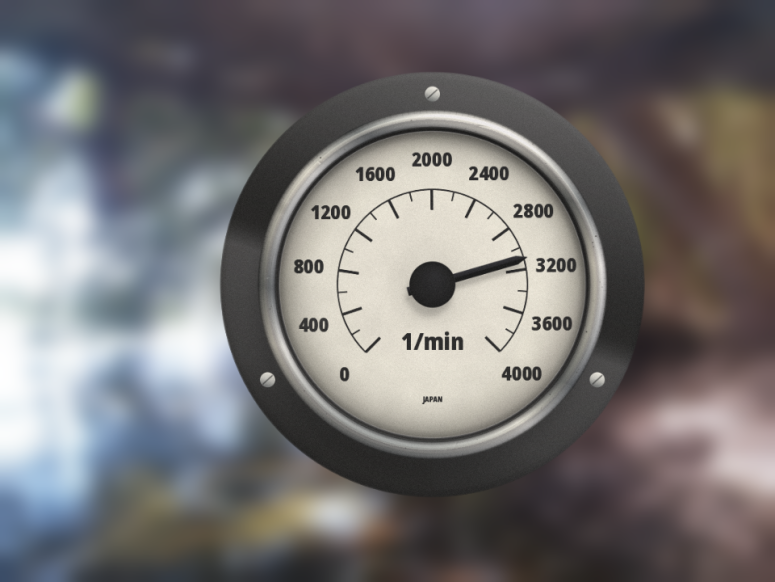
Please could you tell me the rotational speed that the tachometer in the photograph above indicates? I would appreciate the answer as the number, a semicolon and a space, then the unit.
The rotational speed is 3100; rpm
